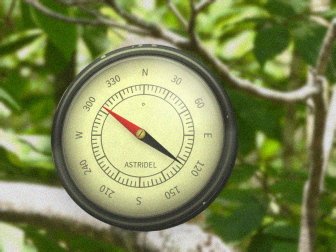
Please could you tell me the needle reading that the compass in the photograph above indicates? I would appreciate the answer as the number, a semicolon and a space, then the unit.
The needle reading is 305; °
